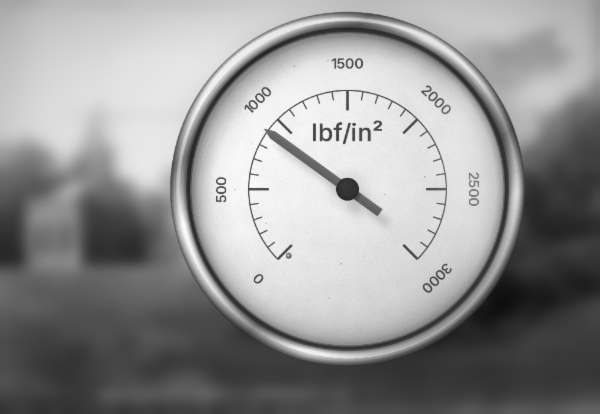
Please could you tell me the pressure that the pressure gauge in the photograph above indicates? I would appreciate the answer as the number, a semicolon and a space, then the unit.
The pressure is 900; psi
